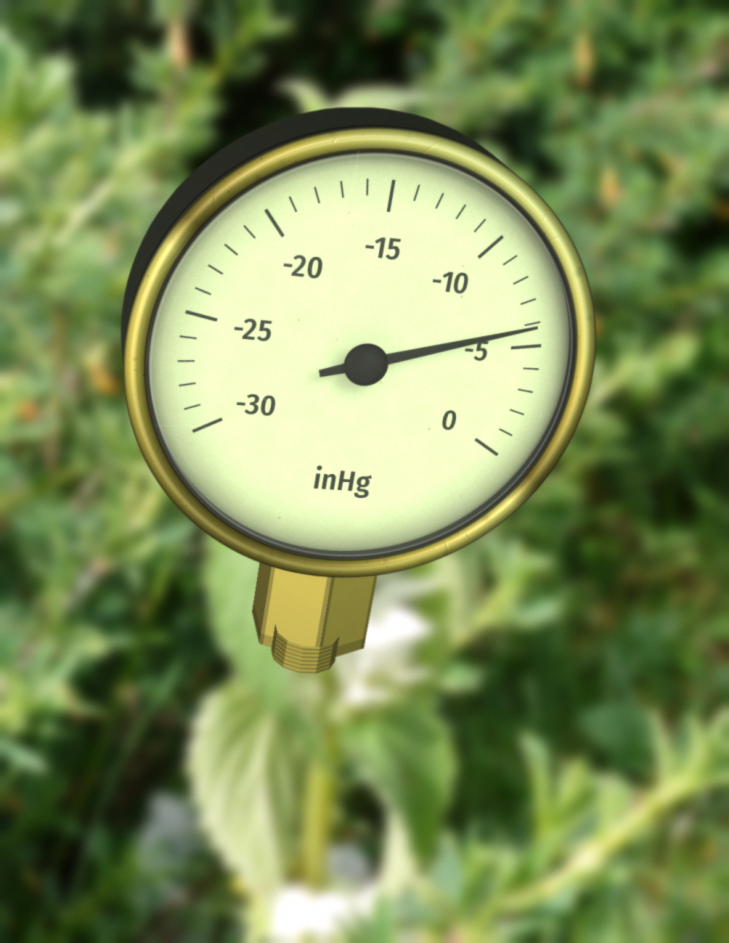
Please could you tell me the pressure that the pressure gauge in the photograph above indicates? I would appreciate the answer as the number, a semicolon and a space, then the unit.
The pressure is -6; inHg
